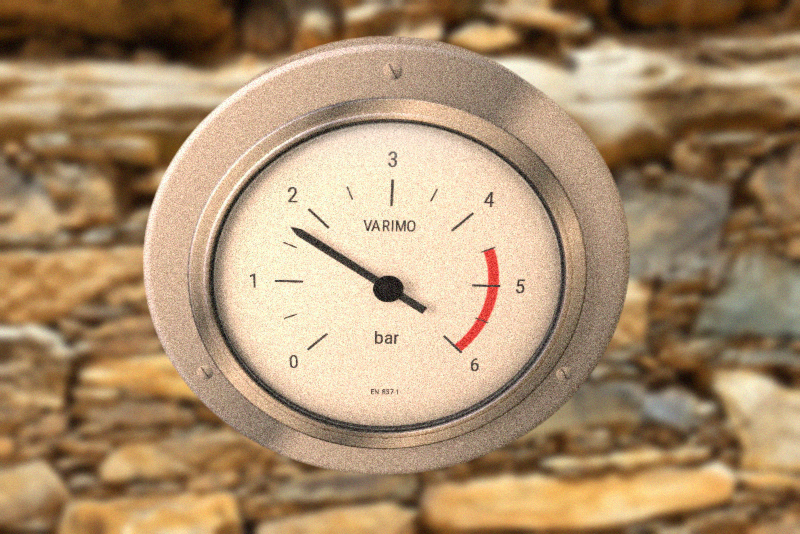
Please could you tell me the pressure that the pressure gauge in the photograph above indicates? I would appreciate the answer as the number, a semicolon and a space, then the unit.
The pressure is 1.75; bar
